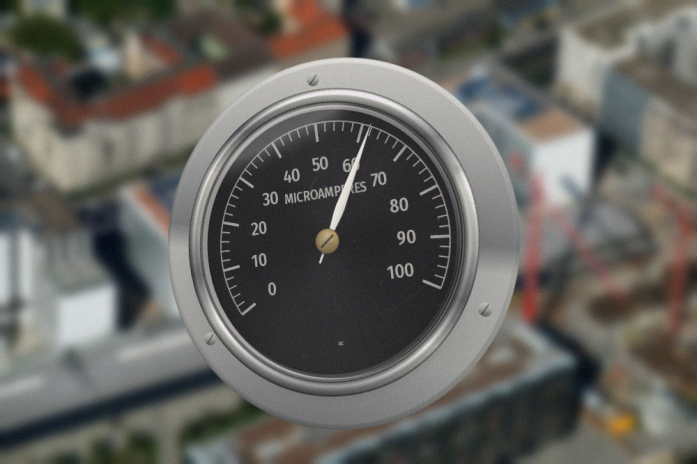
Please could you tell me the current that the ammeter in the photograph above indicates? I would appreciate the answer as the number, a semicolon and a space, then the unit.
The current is 62; µA
